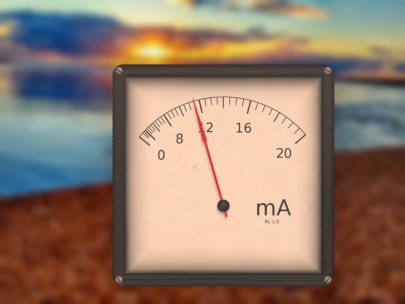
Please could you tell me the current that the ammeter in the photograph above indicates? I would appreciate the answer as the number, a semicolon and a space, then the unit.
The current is 11.5; mA
